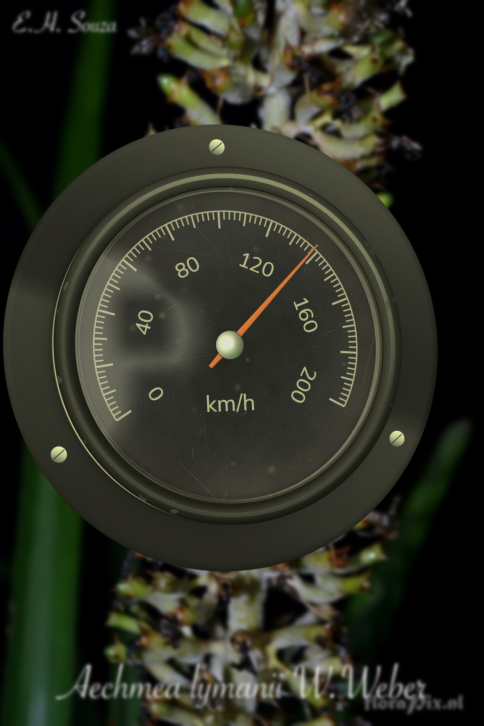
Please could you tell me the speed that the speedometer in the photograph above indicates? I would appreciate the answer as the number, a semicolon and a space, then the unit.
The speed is 138; km/h
